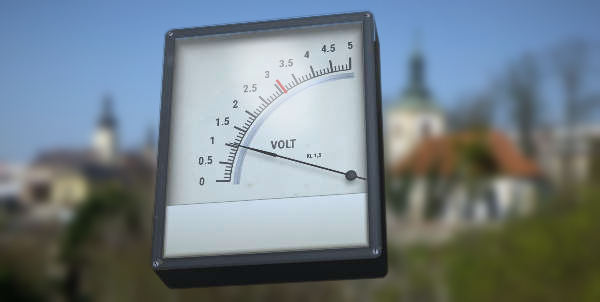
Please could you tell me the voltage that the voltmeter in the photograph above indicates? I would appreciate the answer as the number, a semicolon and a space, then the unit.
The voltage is 1; V
